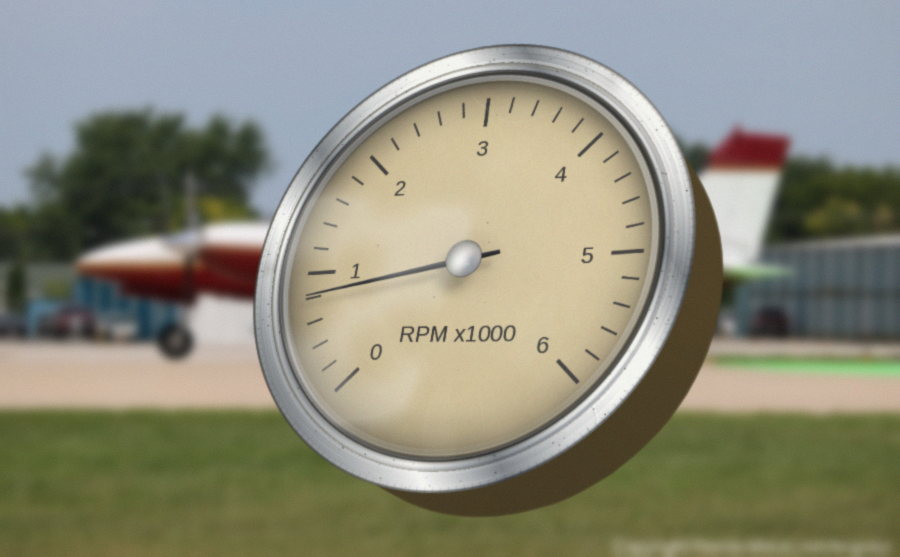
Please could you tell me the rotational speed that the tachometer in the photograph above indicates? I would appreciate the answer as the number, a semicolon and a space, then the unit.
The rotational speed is 800; rpm
